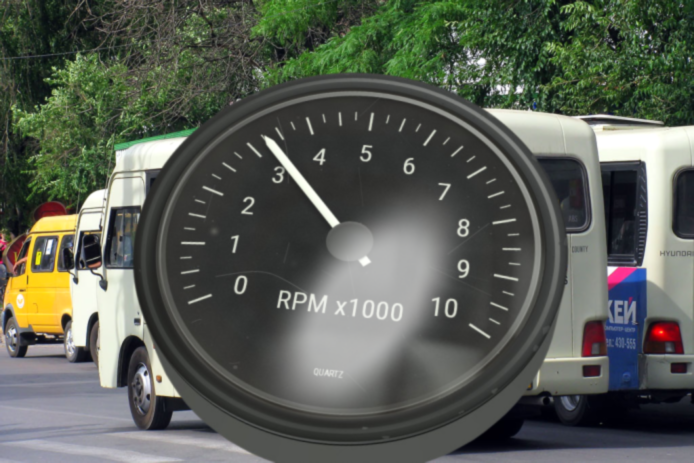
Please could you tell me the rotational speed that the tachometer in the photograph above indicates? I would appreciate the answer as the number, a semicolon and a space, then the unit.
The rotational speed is 3250; rpm
